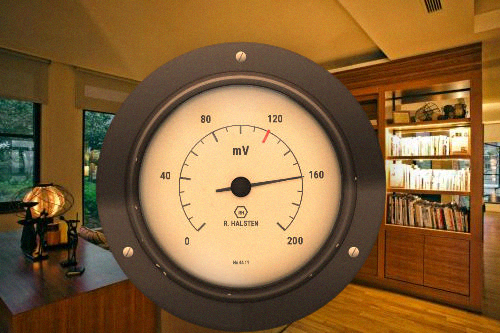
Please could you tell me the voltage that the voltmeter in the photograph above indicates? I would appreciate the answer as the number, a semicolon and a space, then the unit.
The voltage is 160; mV
